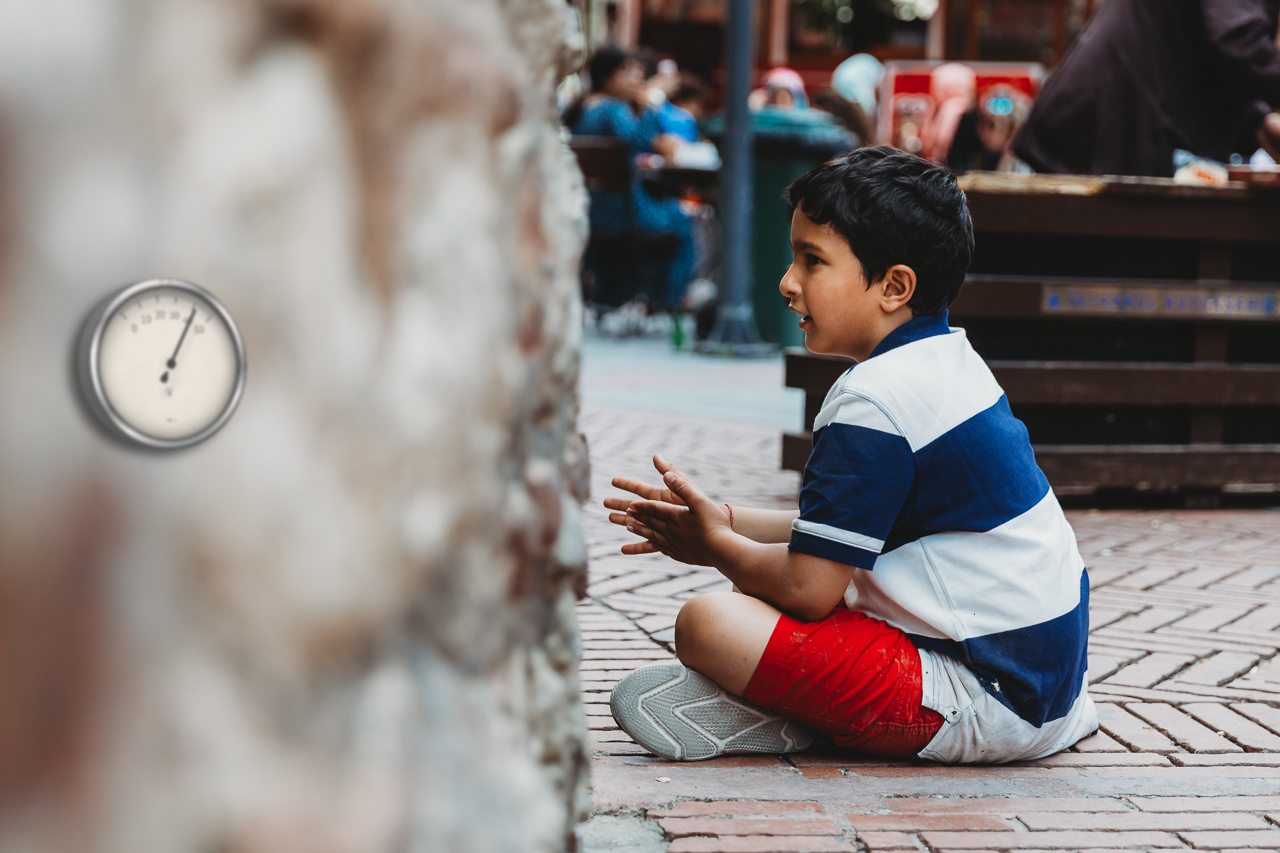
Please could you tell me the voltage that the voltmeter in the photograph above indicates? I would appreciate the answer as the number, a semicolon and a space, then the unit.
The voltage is 40; V
